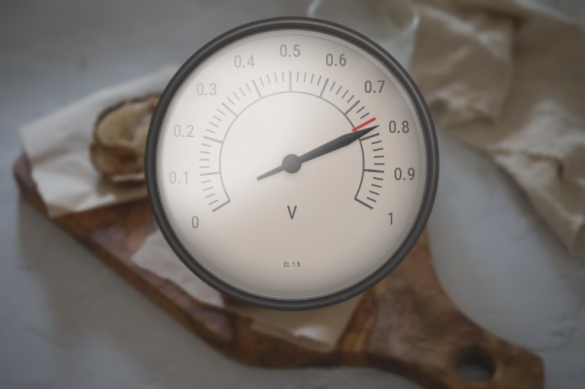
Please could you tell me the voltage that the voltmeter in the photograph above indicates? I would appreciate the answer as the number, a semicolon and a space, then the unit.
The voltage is 0.78; V
